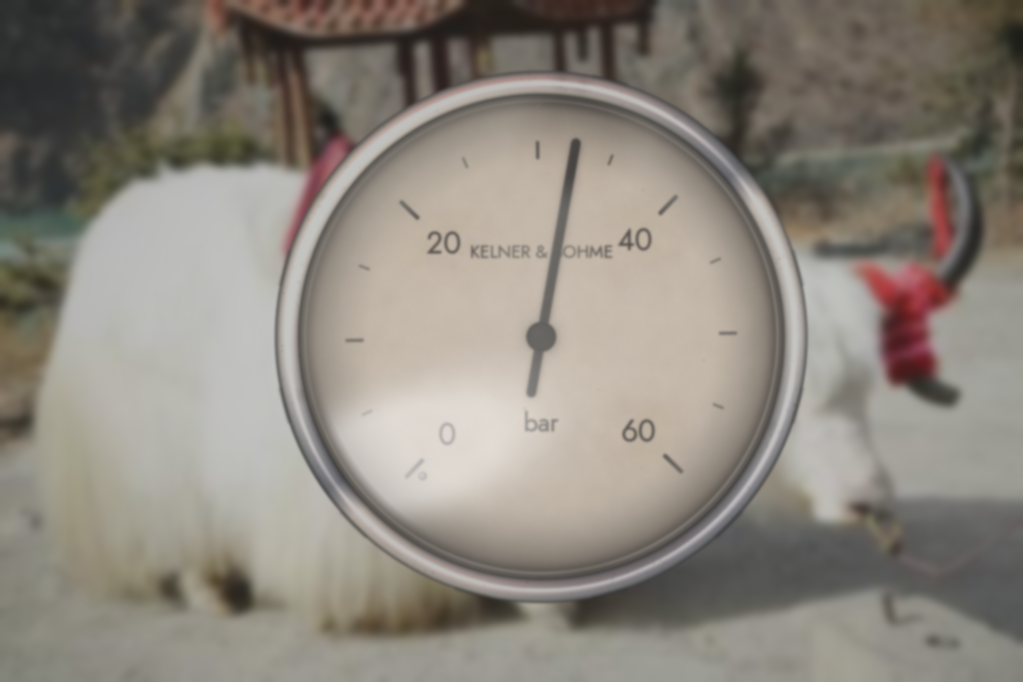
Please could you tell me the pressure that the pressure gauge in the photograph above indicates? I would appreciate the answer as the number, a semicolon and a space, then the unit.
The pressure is 32.5; bar
